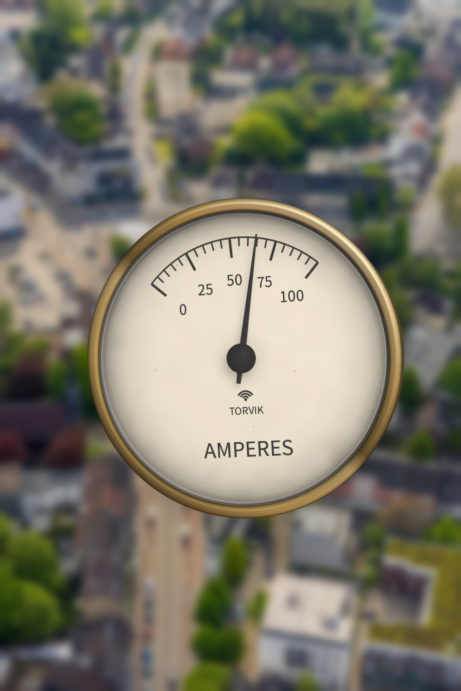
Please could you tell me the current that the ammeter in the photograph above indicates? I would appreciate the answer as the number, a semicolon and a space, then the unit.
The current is 65; A
